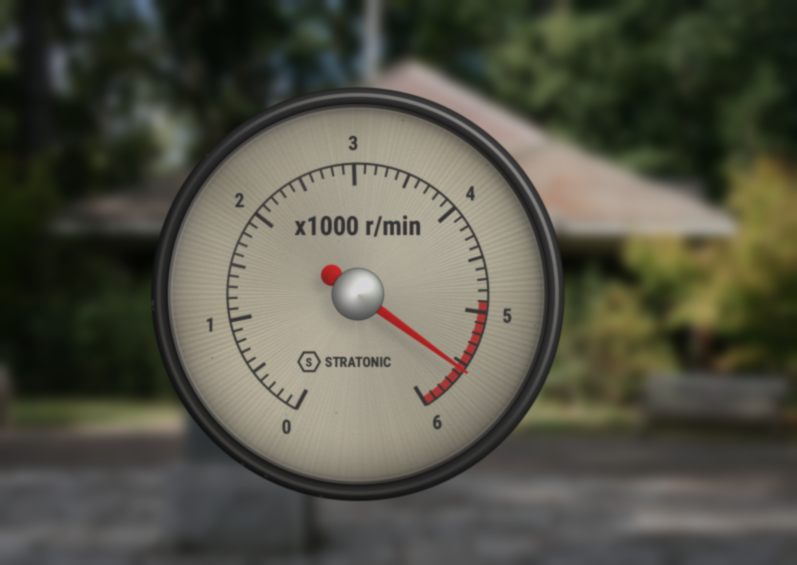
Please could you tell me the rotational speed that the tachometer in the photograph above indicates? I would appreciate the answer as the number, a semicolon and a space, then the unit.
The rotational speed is 5550; rpm
